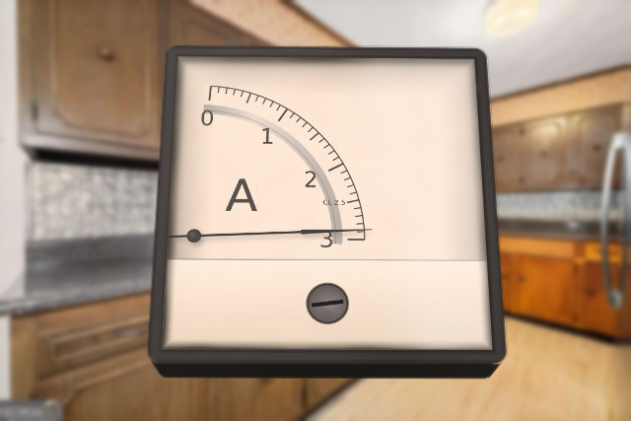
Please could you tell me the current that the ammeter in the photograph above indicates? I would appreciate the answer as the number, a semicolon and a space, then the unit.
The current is 2.9; A
